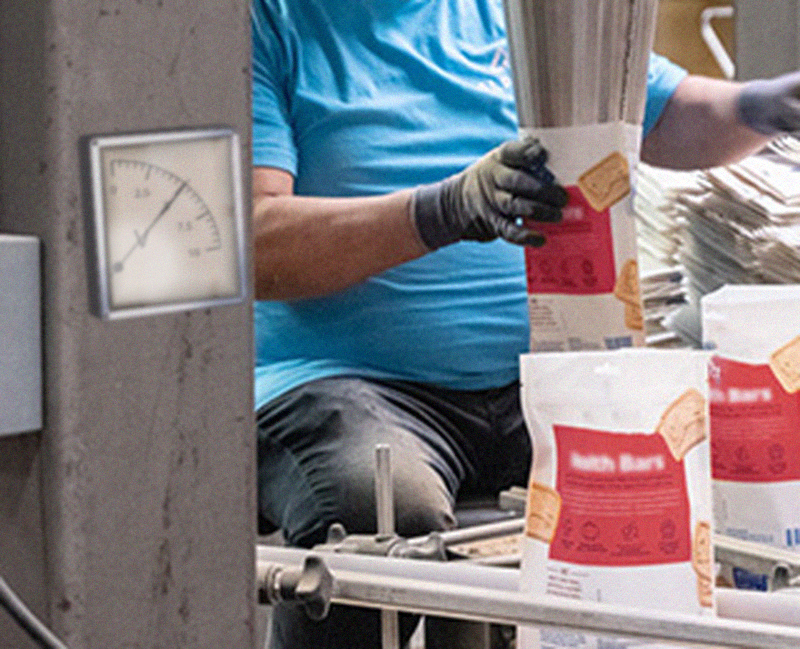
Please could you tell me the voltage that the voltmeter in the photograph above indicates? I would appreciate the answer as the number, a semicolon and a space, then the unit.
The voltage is 5; V
